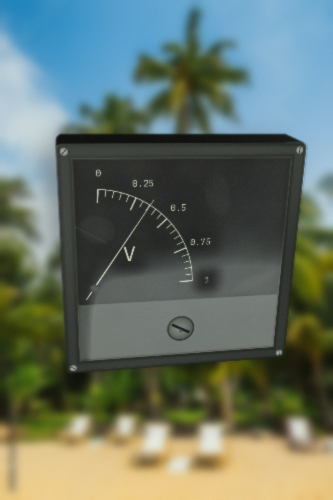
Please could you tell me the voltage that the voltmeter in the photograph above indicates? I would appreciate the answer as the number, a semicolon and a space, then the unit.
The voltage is 0.35; V
